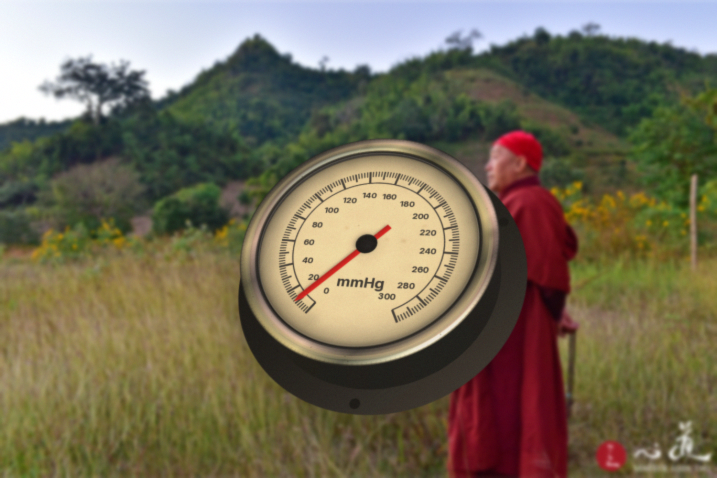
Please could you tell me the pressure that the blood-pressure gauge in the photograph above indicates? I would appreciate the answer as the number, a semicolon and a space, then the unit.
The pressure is 10; mmHg
